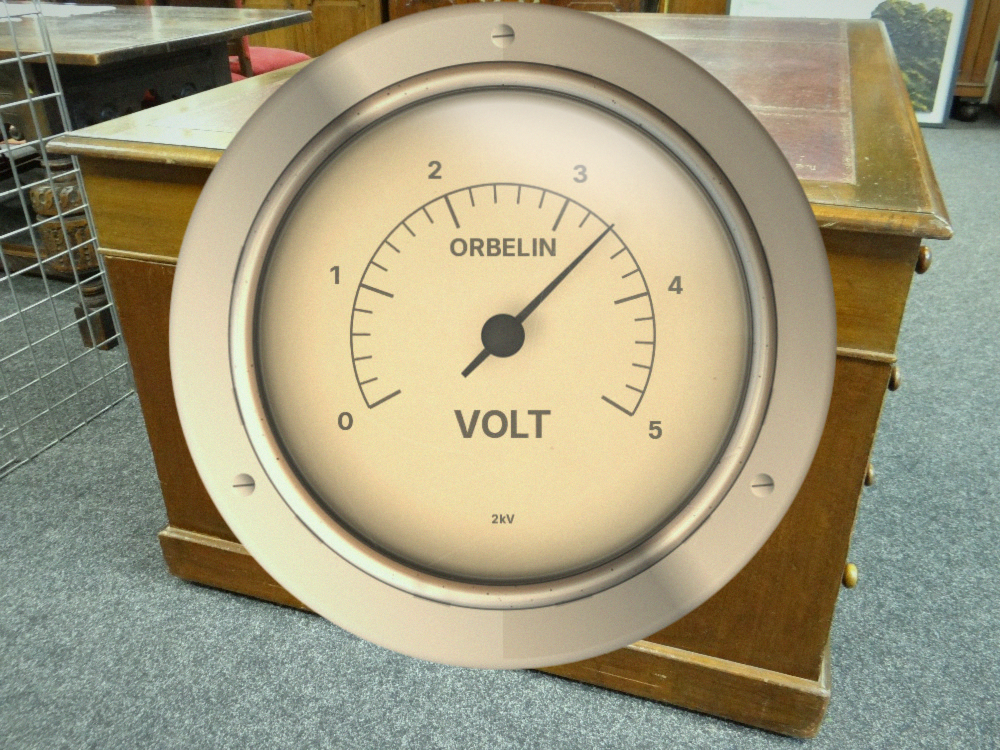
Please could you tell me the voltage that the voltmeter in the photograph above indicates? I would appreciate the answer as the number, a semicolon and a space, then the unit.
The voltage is 3.4; V
